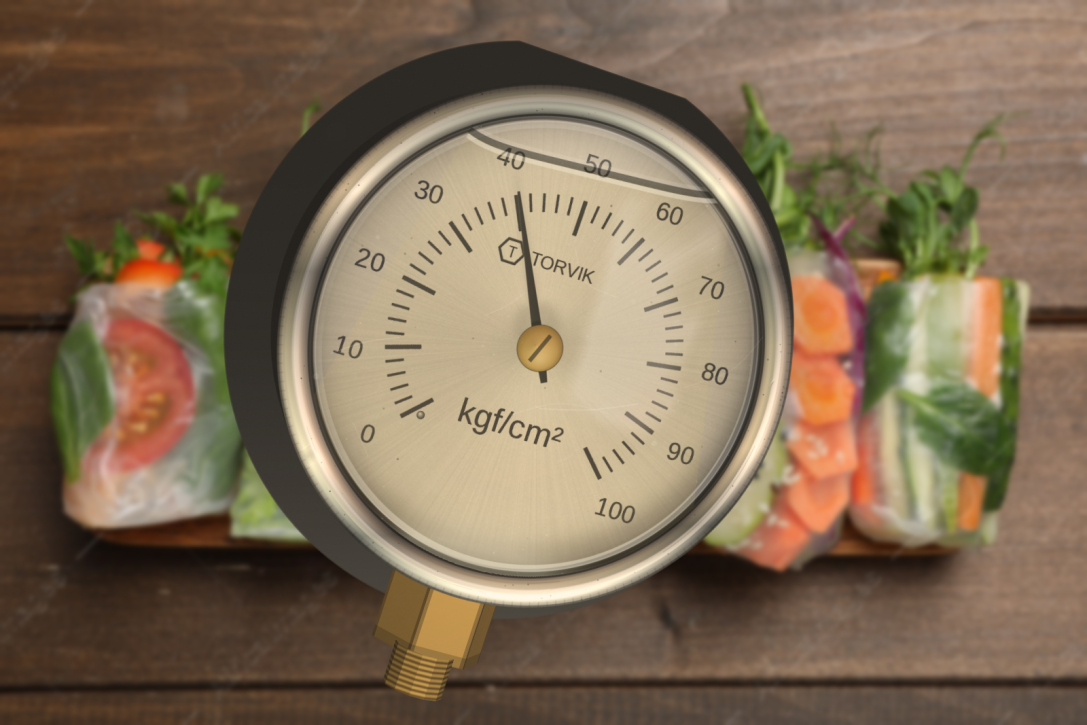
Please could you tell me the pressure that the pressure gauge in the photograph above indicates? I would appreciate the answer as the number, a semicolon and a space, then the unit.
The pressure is 40; kg/cm²
